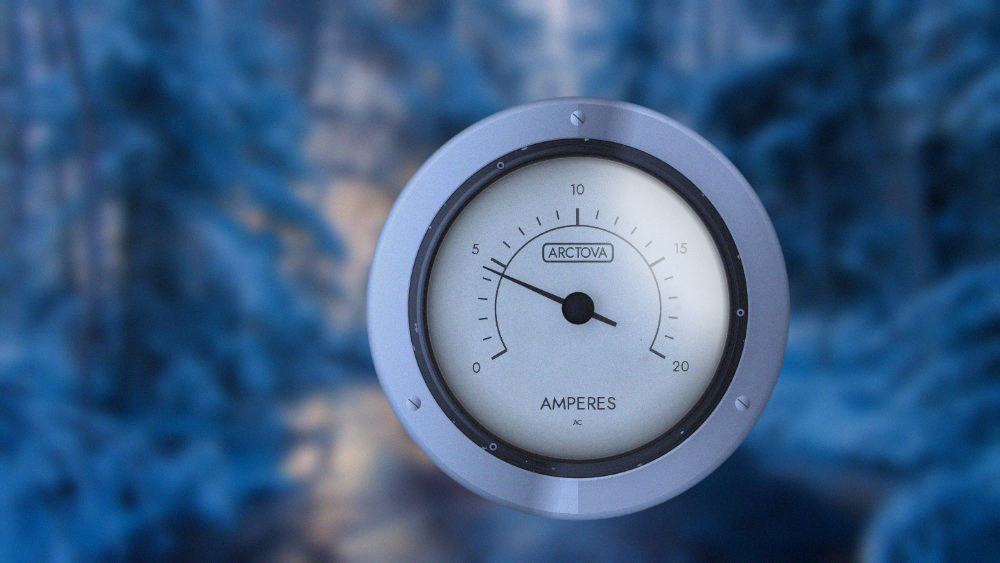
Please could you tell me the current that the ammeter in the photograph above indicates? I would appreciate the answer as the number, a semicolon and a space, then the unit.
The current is 4.5; A
